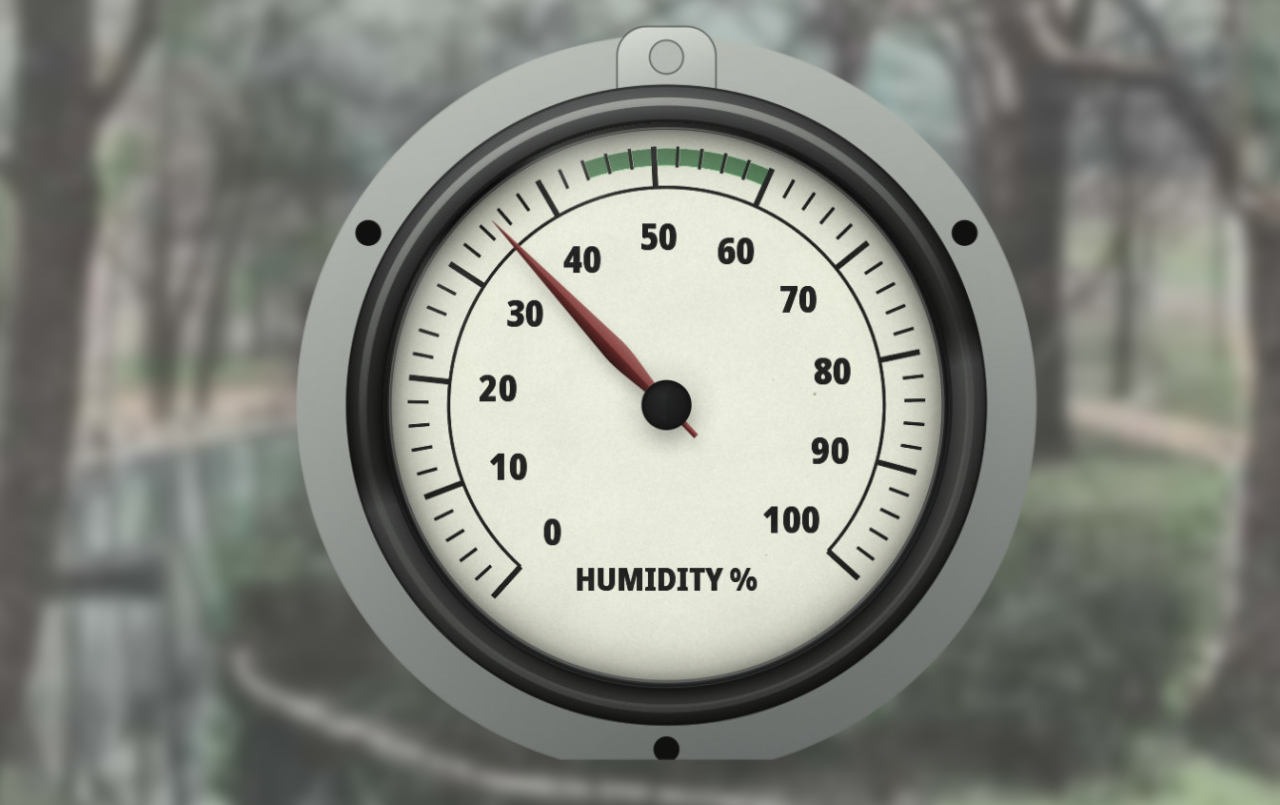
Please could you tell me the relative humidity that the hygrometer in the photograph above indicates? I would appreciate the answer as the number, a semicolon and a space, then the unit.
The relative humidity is 35; %
